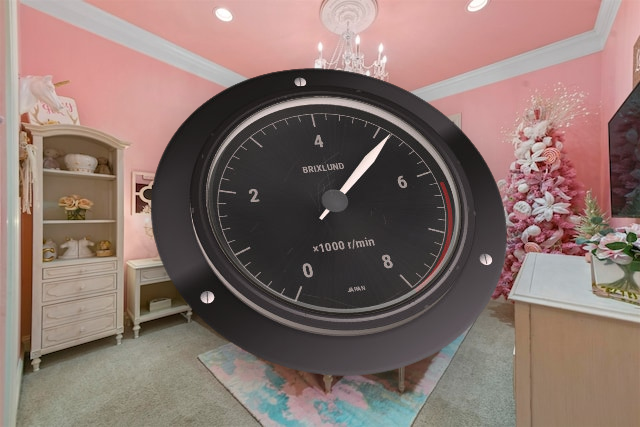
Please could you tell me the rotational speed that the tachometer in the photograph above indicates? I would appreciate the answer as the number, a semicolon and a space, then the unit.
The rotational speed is 5200; rpm
